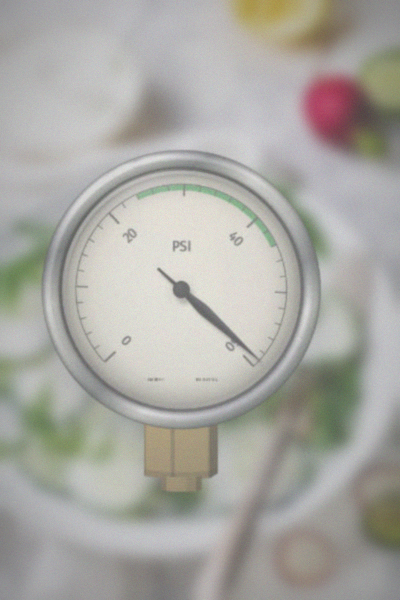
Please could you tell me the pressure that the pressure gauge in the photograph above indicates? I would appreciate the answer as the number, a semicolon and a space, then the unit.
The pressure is 59; psi
